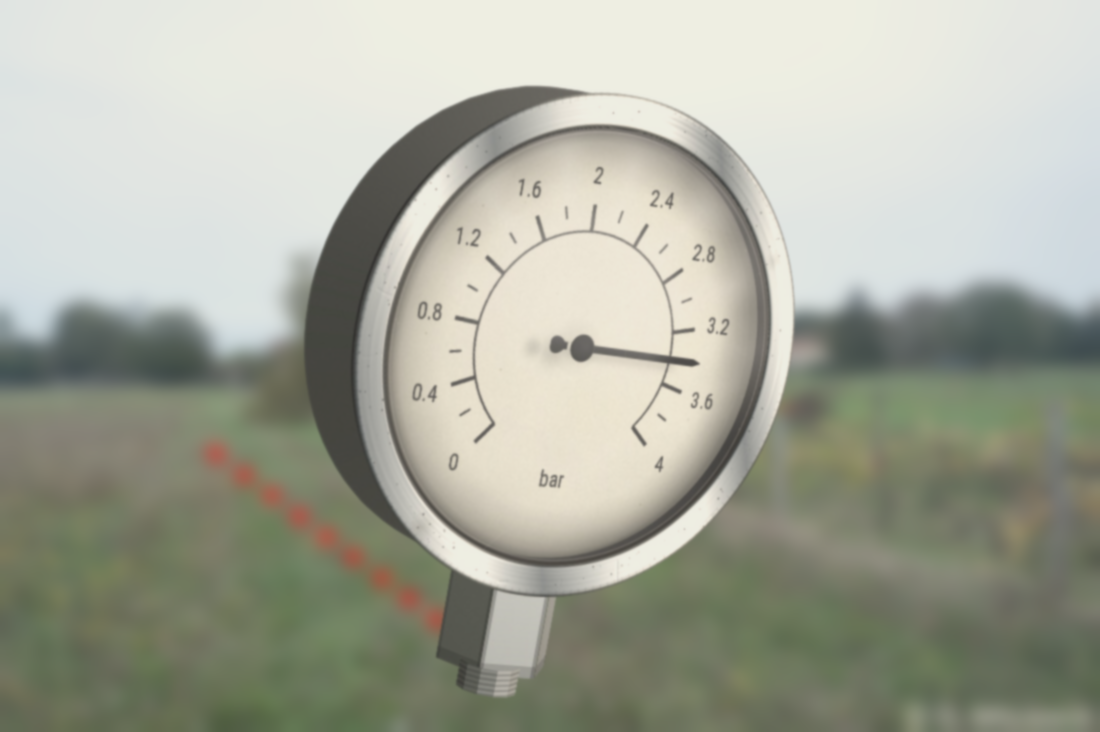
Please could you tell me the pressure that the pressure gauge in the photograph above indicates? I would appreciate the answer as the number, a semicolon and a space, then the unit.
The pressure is 3.4; bar
